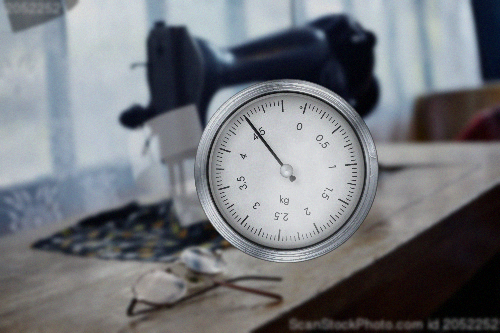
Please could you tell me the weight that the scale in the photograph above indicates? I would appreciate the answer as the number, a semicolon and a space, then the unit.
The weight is 4.5; kg
